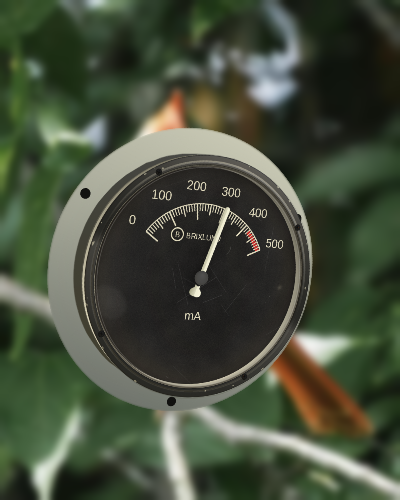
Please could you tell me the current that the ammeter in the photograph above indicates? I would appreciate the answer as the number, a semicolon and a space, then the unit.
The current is 300; mA
